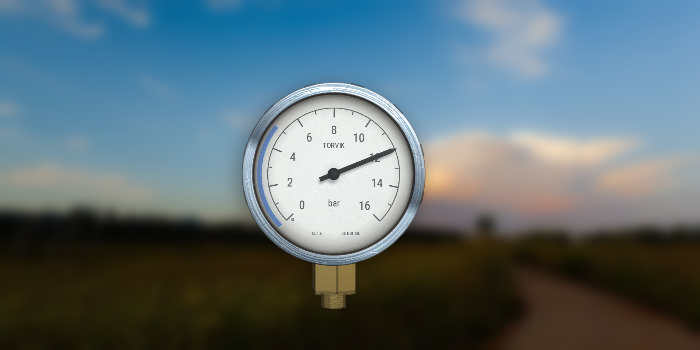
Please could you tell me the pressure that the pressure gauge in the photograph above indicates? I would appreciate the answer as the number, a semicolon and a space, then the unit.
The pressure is 12; bar
